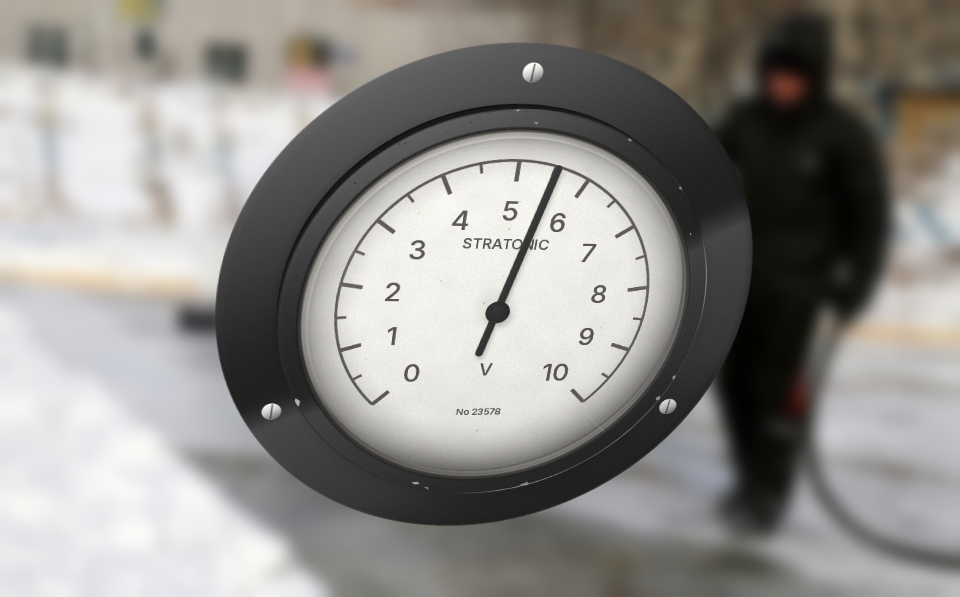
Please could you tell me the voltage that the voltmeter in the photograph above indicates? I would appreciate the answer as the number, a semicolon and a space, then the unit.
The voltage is 5.5; V
